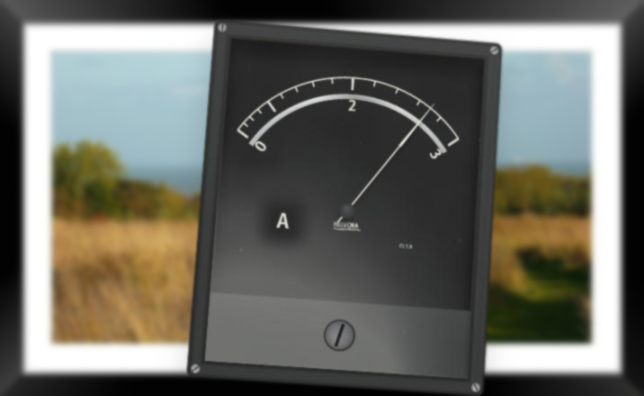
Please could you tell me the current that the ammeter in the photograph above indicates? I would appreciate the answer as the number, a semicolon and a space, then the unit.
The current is 2.7; A
